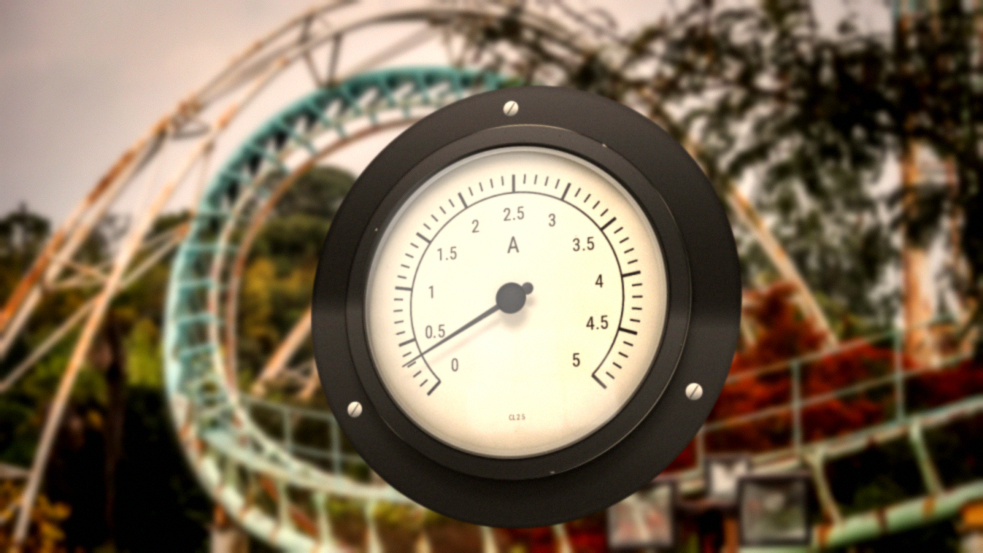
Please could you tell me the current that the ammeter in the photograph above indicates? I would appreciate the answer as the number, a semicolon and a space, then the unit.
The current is 0.3; A
